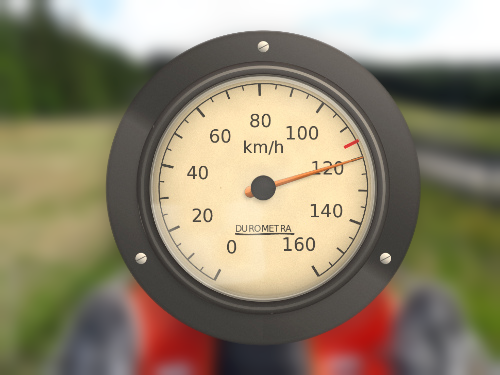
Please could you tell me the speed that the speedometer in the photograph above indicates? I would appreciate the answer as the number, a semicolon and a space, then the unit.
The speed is 120; km/h
